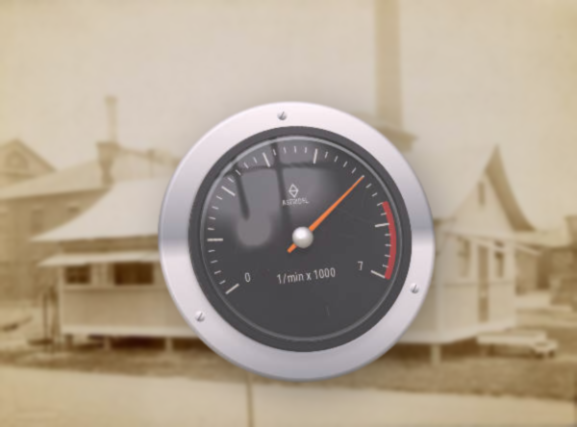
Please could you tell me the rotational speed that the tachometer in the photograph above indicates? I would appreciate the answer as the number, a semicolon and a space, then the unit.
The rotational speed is 5000; rpm
